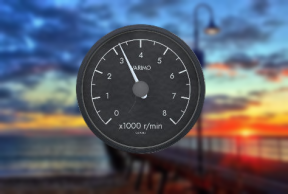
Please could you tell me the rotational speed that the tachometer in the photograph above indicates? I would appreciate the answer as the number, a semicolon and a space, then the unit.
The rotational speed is 3250; rpm
